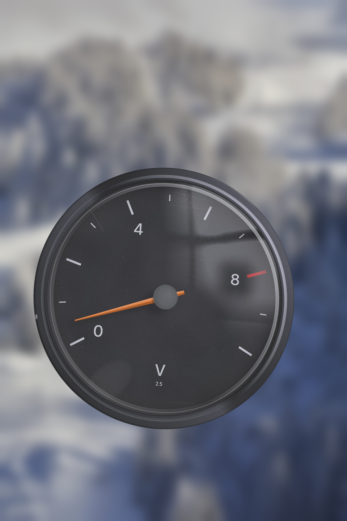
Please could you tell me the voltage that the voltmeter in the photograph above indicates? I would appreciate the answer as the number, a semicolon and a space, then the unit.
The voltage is 0.5; V
